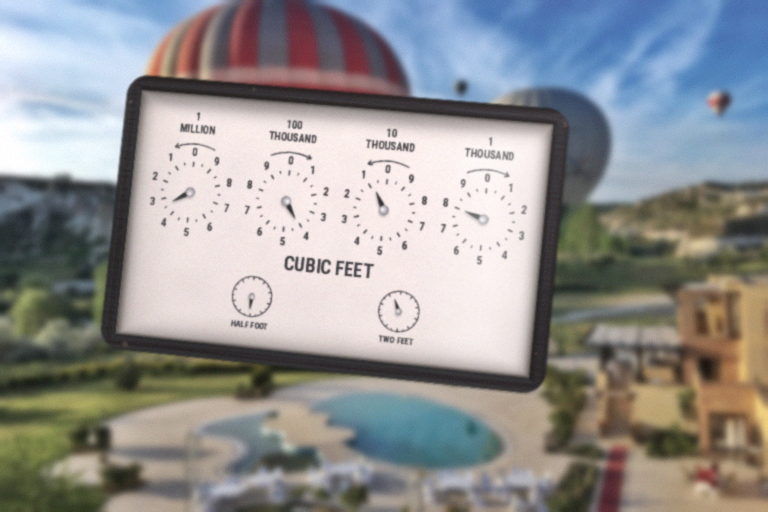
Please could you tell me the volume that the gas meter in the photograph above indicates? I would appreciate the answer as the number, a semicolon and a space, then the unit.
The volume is 340800; ft³
